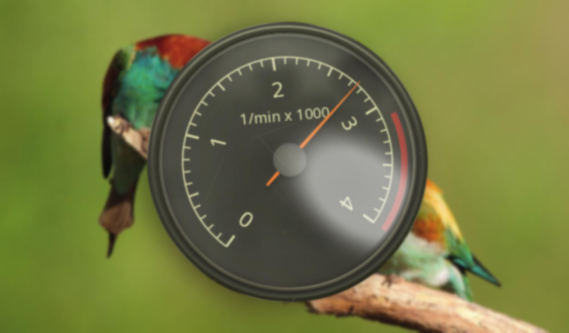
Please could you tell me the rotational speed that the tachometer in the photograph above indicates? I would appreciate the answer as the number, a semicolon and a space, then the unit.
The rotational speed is 2750; rpm
